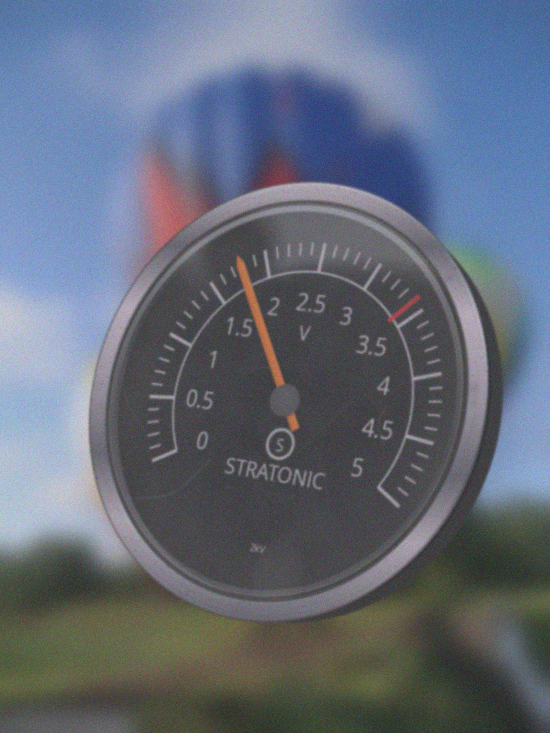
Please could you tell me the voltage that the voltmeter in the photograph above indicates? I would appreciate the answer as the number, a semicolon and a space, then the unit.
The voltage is 1.8; V
